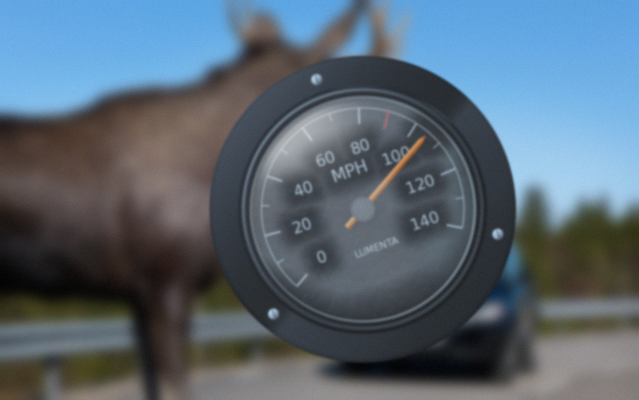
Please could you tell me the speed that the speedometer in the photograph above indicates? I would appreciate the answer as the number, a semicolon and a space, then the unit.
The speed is 105; mph
